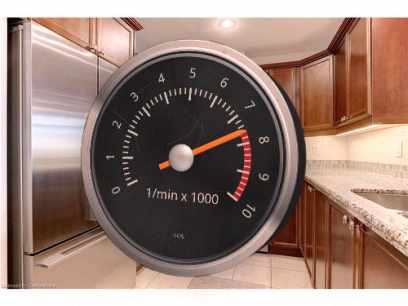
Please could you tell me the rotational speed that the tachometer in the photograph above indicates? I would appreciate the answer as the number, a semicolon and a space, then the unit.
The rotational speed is 7600; rpm
